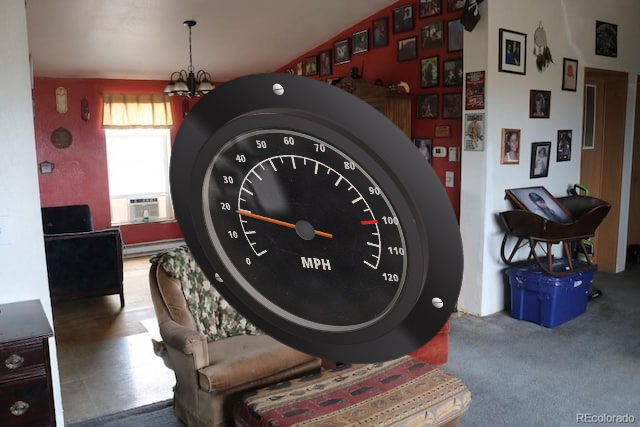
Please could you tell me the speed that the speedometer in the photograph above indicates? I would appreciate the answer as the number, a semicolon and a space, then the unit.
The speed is 20; mph
